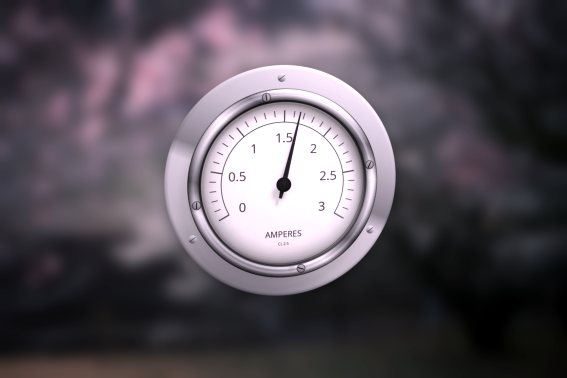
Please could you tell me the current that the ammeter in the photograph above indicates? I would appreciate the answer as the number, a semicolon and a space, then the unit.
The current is 1.65; A
